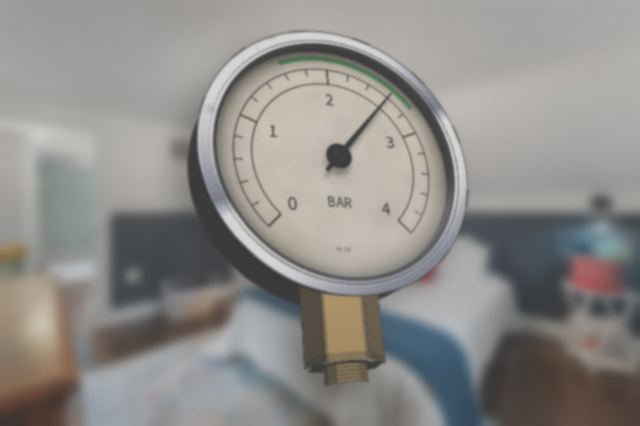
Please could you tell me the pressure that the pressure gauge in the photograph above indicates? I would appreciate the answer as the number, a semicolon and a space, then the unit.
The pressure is 2.6; bar
